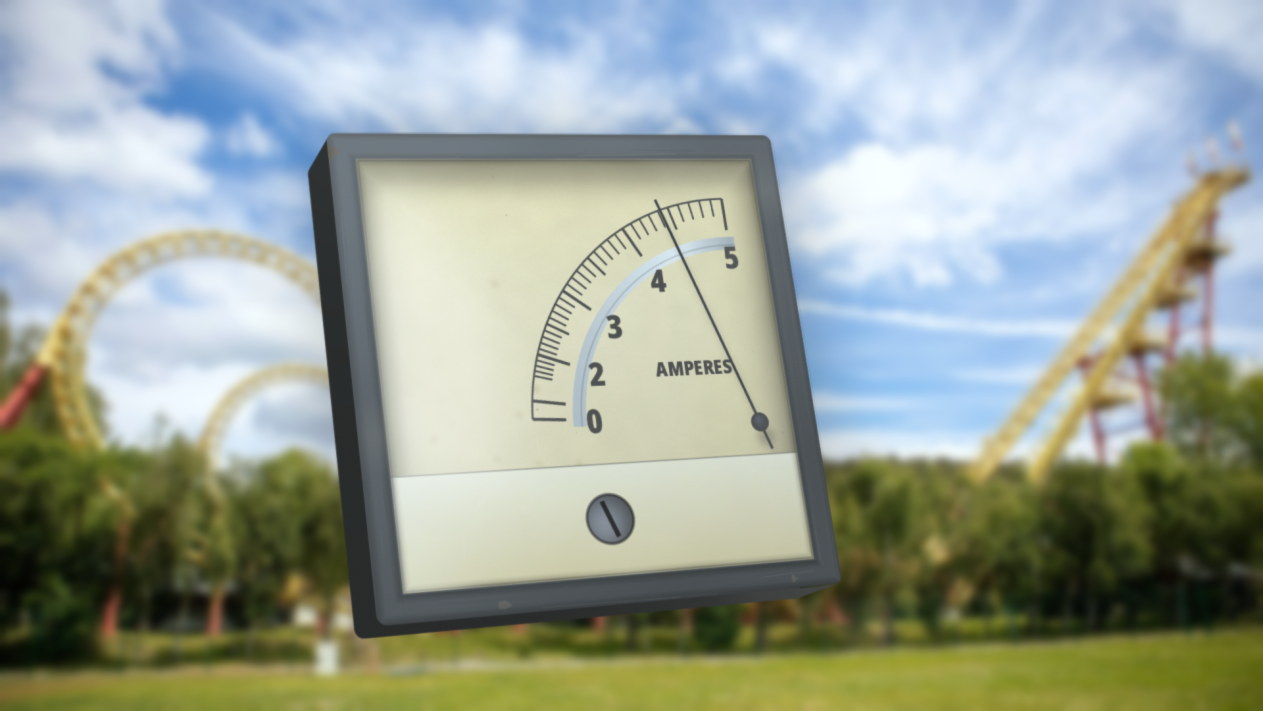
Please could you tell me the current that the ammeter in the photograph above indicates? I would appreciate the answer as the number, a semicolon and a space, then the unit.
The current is 4.4; A
